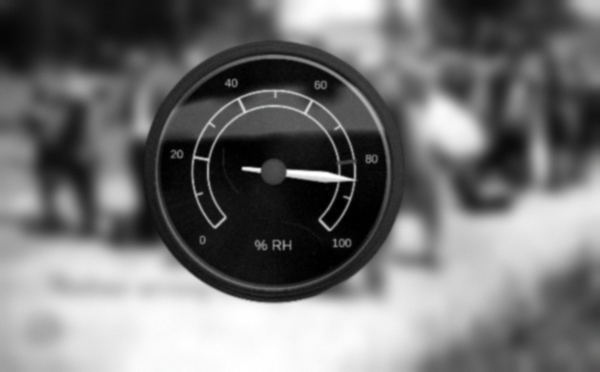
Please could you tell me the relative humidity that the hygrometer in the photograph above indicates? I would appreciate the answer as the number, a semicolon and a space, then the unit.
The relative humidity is 85; %
